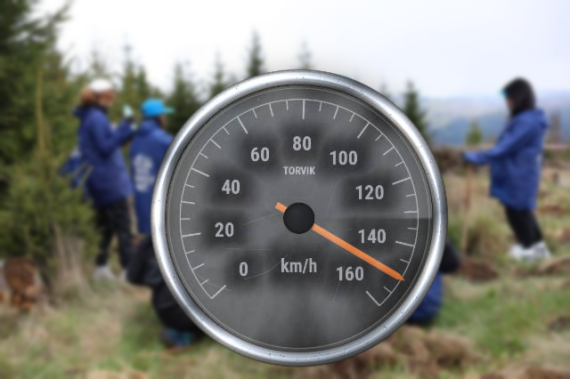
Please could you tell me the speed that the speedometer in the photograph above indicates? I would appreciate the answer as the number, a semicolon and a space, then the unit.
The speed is 150; km/h
